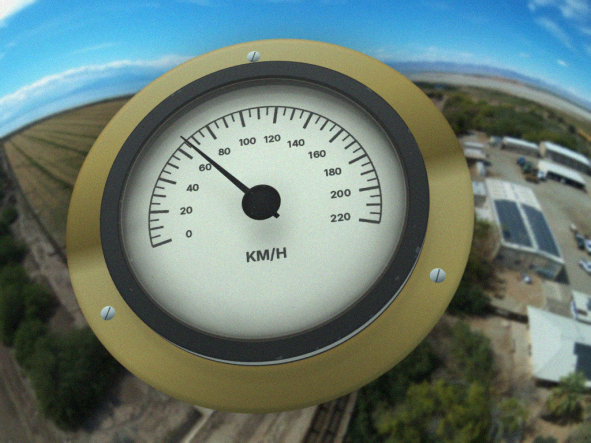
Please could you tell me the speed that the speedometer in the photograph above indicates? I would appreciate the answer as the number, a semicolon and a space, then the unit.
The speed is 65; km/h
